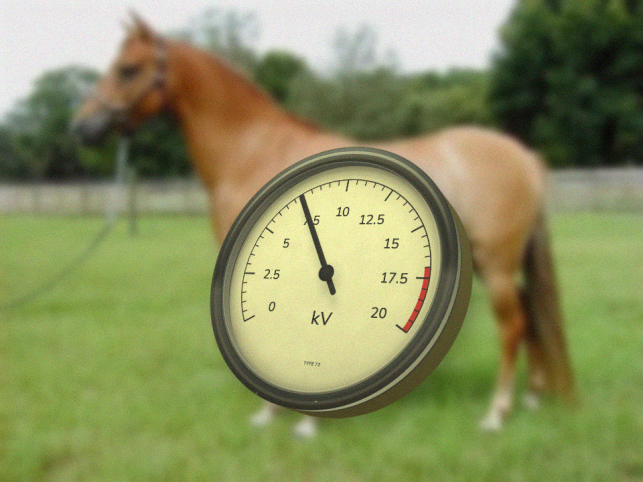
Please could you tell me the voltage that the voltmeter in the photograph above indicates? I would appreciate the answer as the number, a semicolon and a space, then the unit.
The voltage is 7.5; kV
